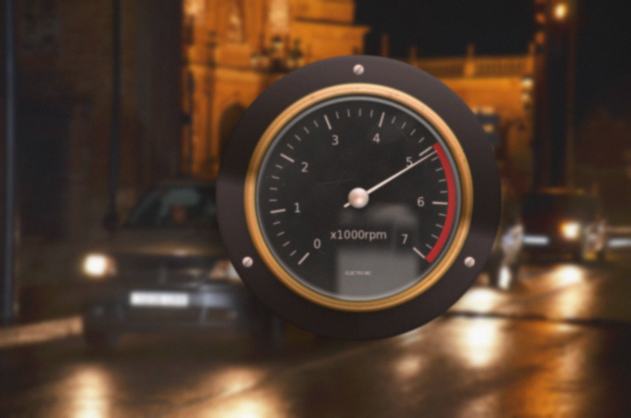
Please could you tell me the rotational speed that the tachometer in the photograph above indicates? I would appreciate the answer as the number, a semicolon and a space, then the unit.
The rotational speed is 5100; rpm
